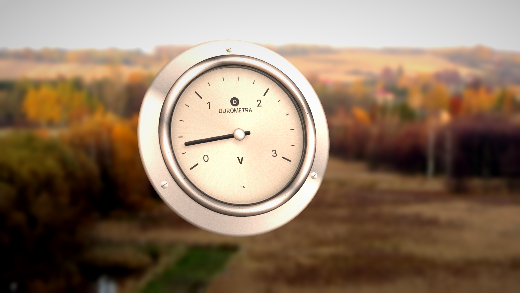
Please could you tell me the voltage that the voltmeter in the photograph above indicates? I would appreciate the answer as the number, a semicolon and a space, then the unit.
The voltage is 0.3; V
